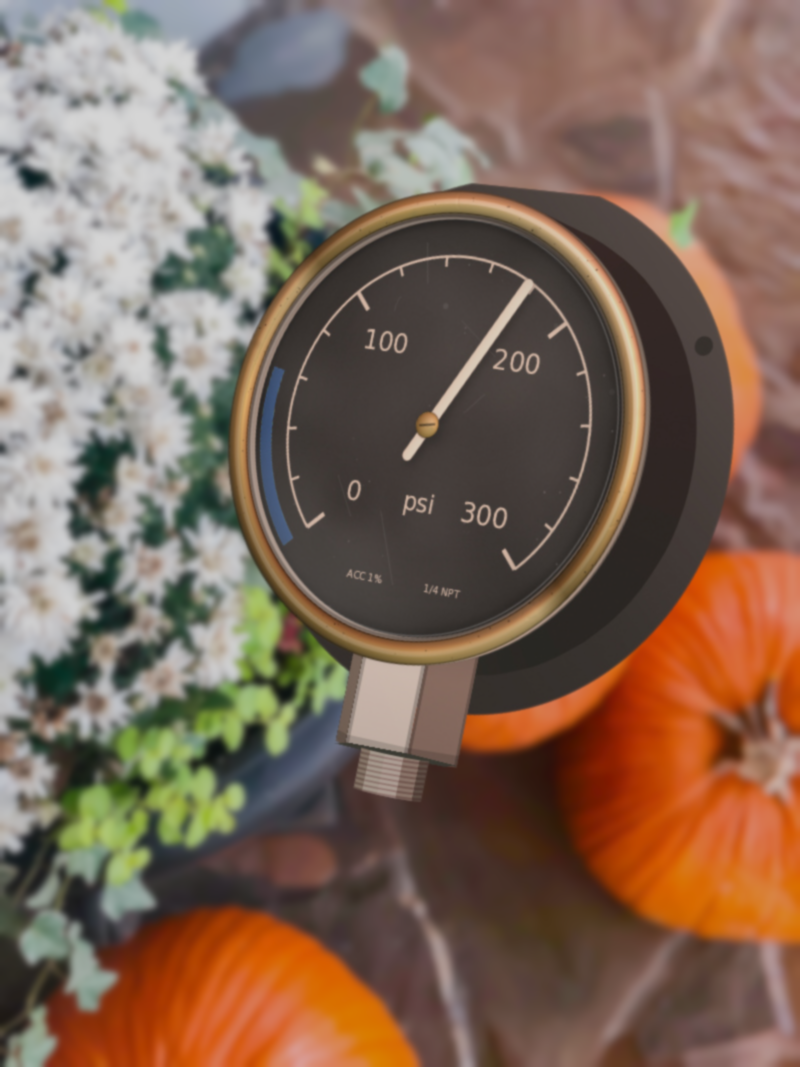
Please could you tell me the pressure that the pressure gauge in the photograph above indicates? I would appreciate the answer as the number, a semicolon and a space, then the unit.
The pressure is 180; psi
